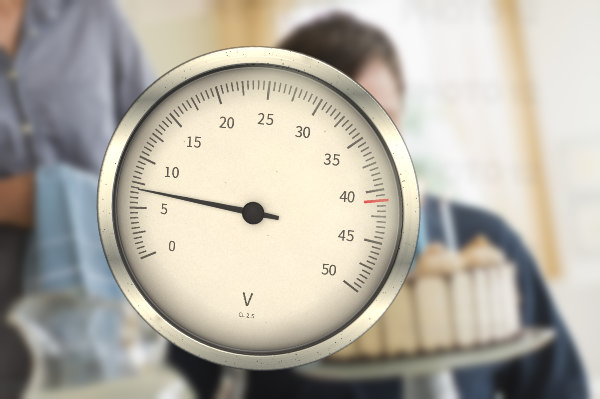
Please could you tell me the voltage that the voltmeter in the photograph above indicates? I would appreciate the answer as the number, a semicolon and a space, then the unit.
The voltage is 7; V
